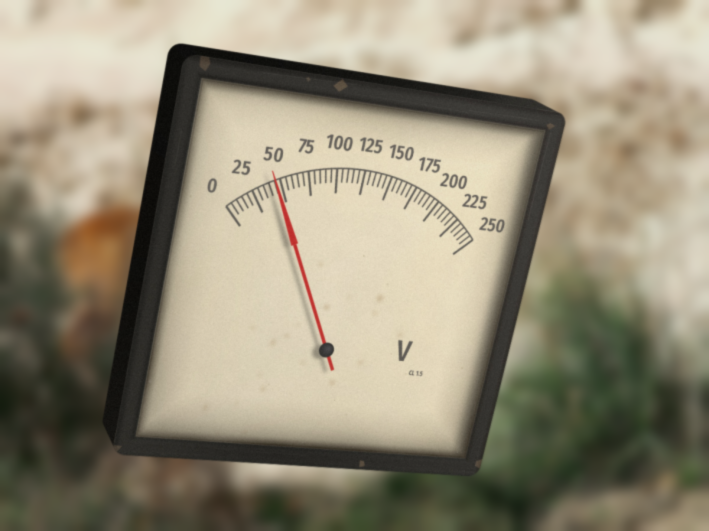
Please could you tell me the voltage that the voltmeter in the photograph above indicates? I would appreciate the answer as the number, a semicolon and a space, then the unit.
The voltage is 45; V
